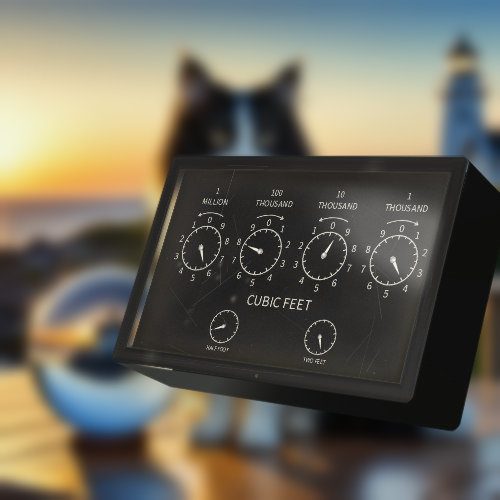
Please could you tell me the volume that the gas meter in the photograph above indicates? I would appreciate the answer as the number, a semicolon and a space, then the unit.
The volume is 579400; ft³
